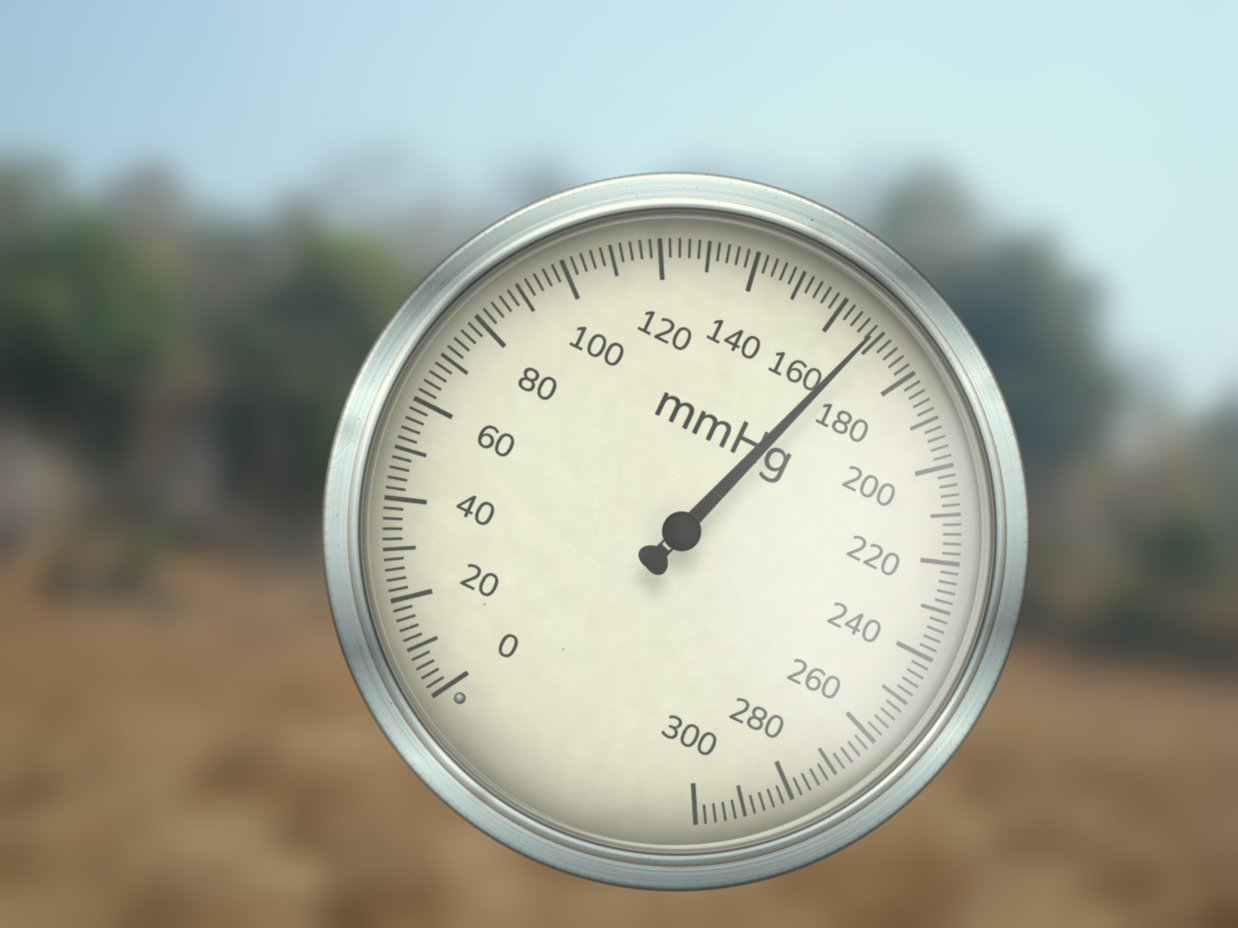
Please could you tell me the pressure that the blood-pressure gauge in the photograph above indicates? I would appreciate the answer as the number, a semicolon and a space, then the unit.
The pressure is 168; mmHg
